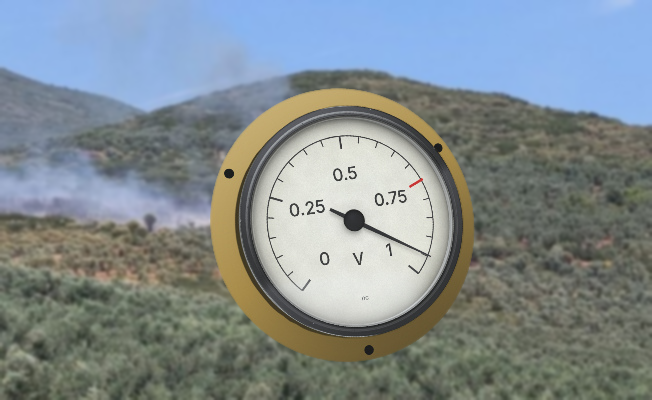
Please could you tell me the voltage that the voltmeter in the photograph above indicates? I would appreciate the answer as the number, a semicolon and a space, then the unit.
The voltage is 0.95; V
